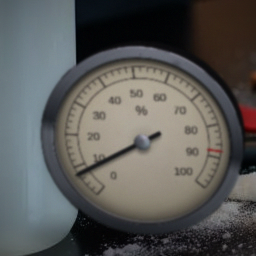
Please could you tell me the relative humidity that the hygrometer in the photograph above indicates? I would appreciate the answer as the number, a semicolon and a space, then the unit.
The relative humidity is 8; %
